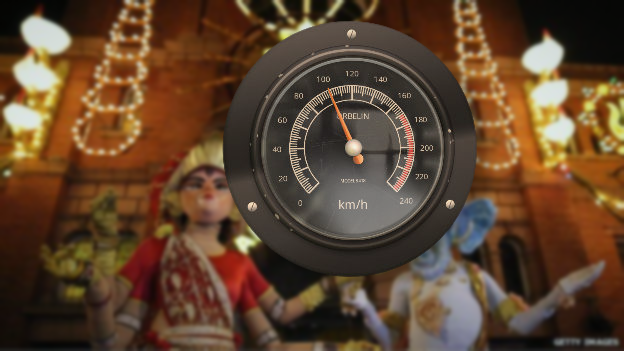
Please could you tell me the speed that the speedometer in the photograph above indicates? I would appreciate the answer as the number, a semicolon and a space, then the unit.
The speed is 100; km/h
